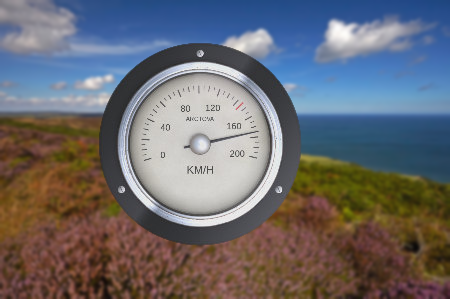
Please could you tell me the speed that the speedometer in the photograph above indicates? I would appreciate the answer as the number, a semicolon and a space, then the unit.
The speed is 175; km/h
